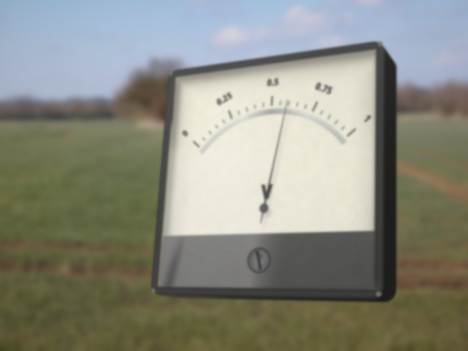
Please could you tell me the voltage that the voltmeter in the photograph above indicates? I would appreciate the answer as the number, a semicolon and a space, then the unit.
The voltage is 0.6; V
